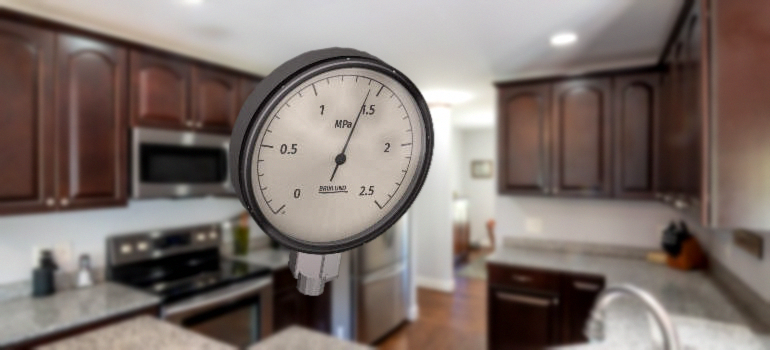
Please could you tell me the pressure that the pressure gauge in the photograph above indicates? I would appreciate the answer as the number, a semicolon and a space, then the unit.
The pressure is 1.4; MPa
